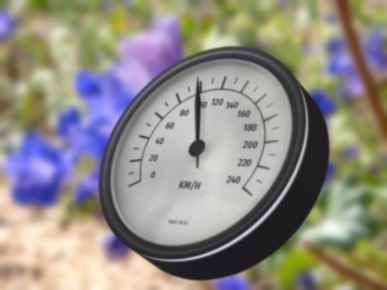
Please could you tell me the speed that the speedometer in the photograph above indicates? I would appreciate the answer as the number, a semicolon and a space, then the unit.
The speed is 100; km/h
